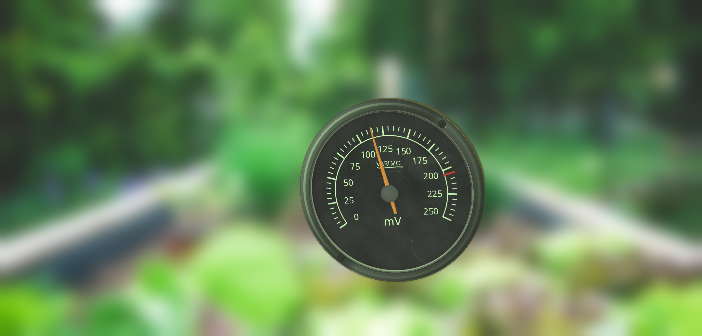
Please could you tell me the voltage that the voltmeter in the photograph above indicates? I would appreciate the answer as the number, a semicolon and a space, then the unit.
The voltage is 115; mV
